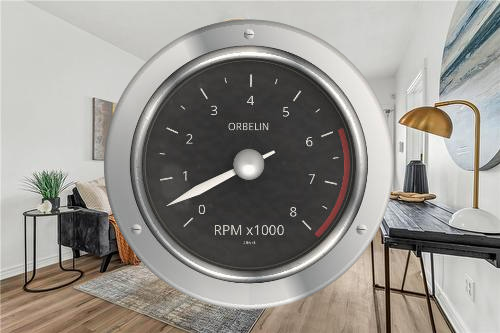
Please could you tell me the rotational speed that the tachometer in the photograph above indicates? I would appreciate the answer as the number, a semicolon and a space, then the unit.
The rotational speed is 500; rpm
